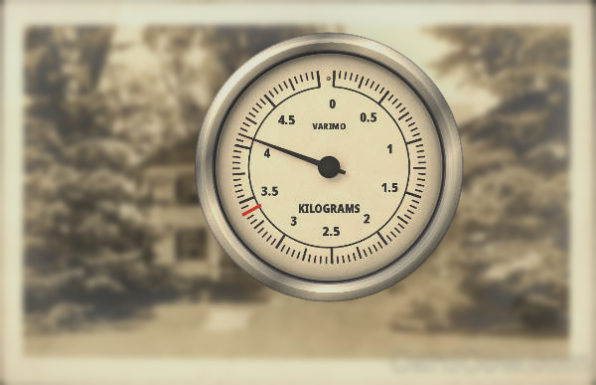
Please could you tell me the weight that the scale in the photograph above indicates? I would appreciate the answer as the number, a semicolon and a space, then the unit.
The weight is 4.1; kg
